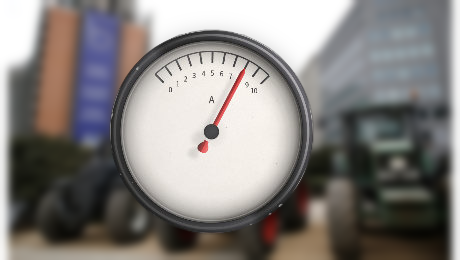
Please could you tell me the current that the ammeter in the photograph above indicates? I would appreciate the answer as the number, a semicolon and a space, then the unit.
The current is 8; A
